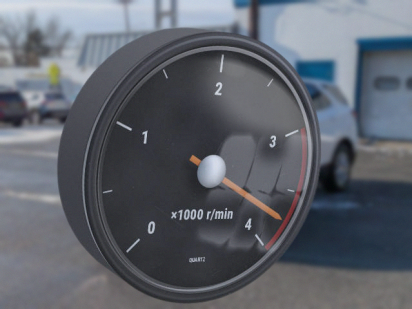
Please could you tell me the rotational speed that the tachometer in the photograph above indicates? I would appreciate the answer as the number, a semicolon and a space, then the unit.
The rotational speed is 3750; rpm
